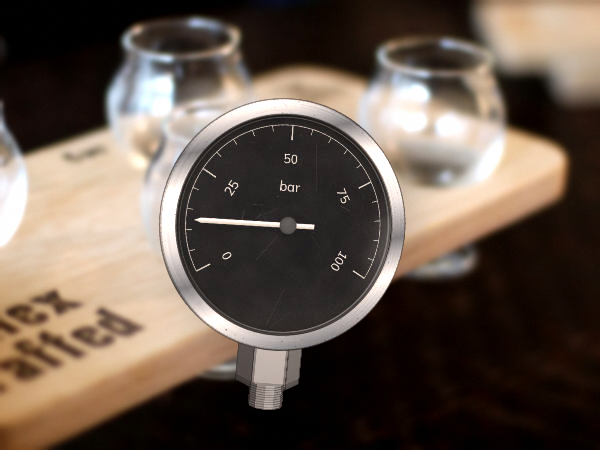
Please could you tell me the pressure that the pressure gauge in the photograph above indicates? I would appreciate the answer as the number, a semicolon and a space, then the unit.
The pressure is 12.5; bar
